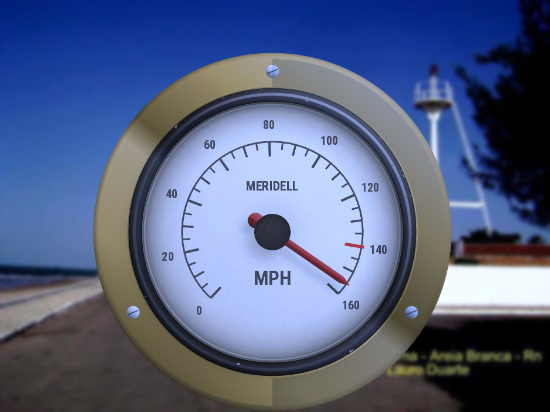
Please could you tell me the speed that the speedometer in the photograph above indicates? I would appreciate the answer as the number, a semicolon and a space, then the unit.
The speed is 155; mph
